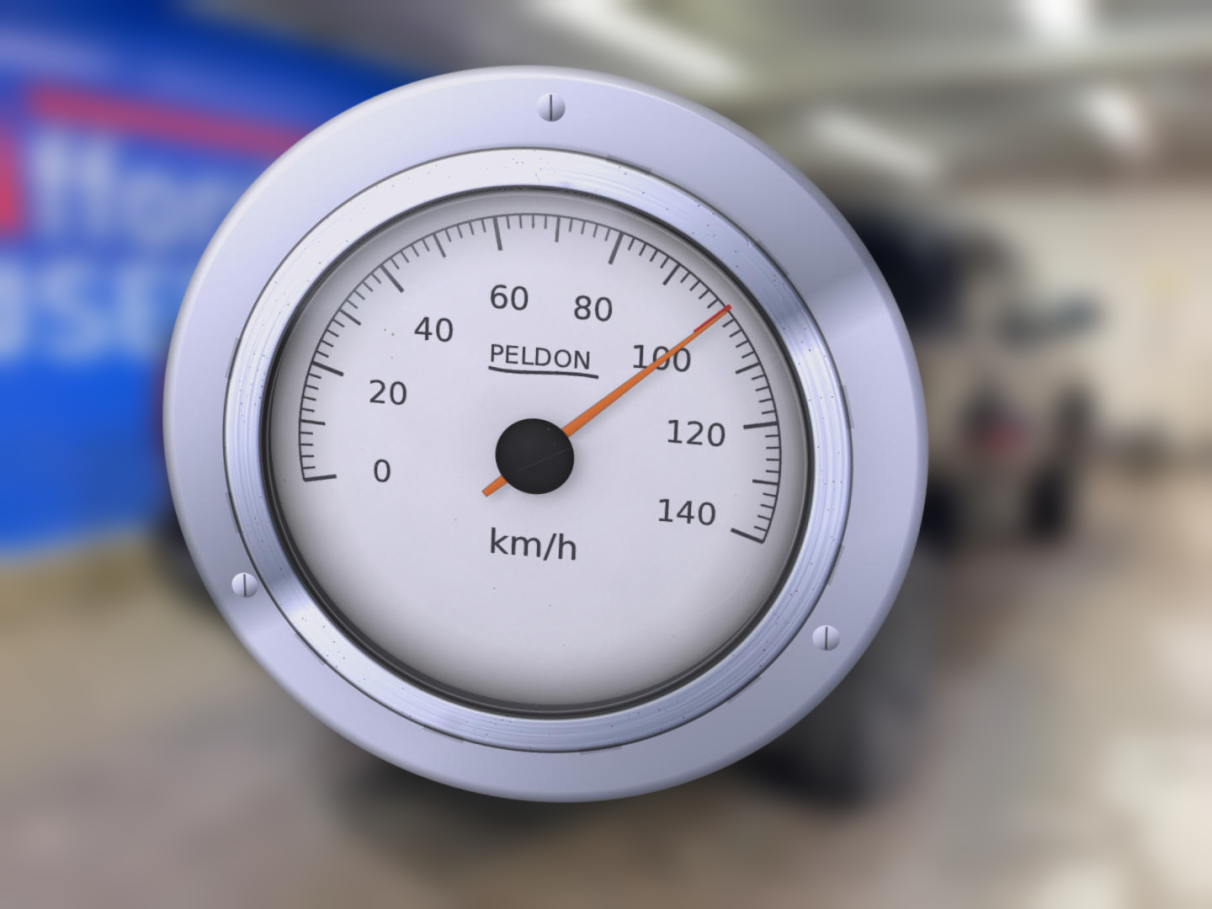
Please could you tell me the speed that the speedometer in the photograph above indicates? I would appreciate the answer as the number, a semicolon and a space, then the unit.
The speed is 100; km/h
